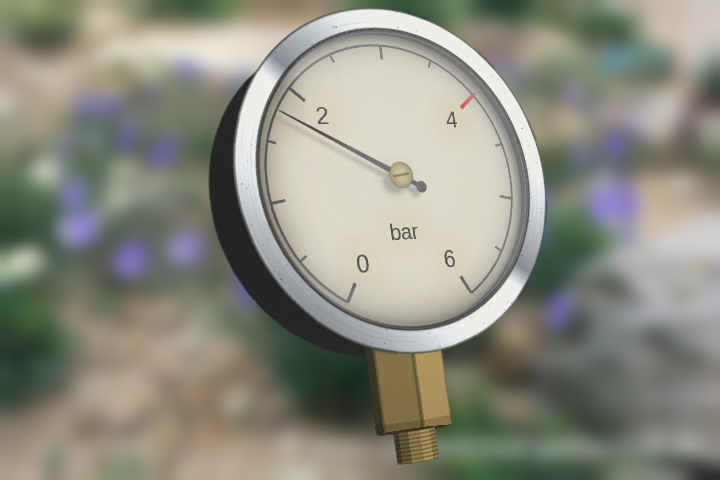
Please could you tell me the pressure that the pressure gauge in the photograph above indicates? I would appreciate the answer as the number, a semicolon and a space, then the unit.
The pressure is 1.75; bar
